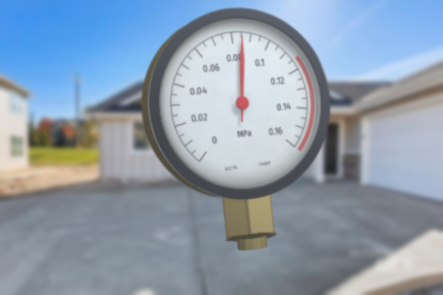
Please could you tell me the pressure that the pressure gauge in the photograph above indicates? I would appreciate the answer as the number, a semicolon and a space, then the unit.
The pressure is 0.085; MPa
